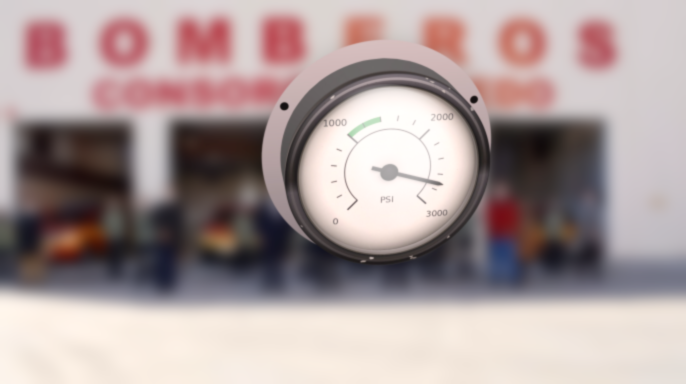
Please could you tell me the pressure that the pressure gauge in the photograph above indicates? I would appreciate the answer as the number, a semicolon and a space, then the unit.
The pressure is 2700; psi
